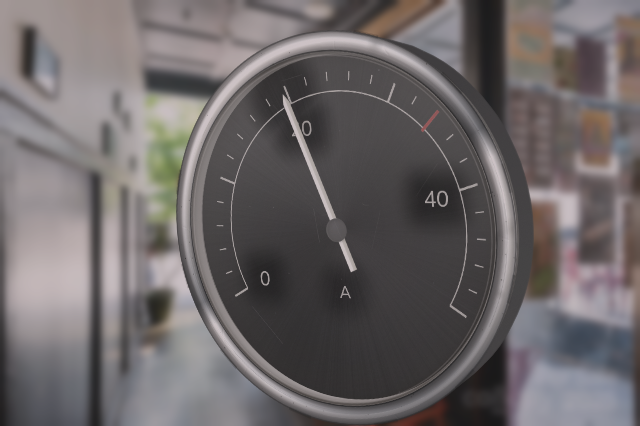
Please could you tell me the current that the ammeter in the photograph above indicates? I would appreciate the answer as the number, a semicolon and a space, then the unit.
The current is 20; A
